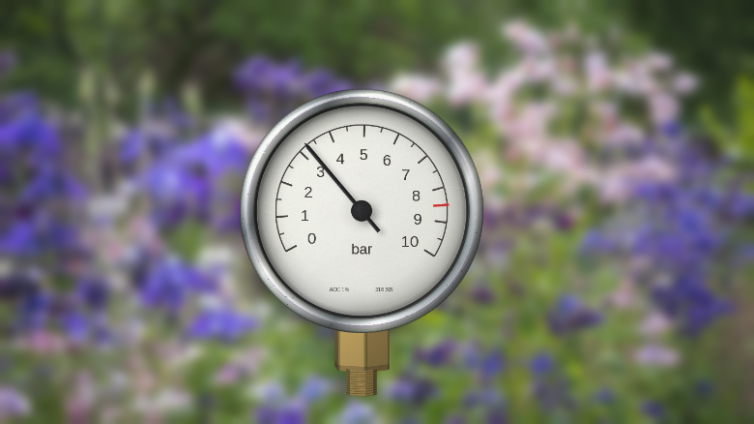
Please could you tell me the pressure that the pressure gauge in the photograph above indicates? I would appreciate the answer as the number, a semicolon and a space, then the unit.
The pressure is 3.25; bar
